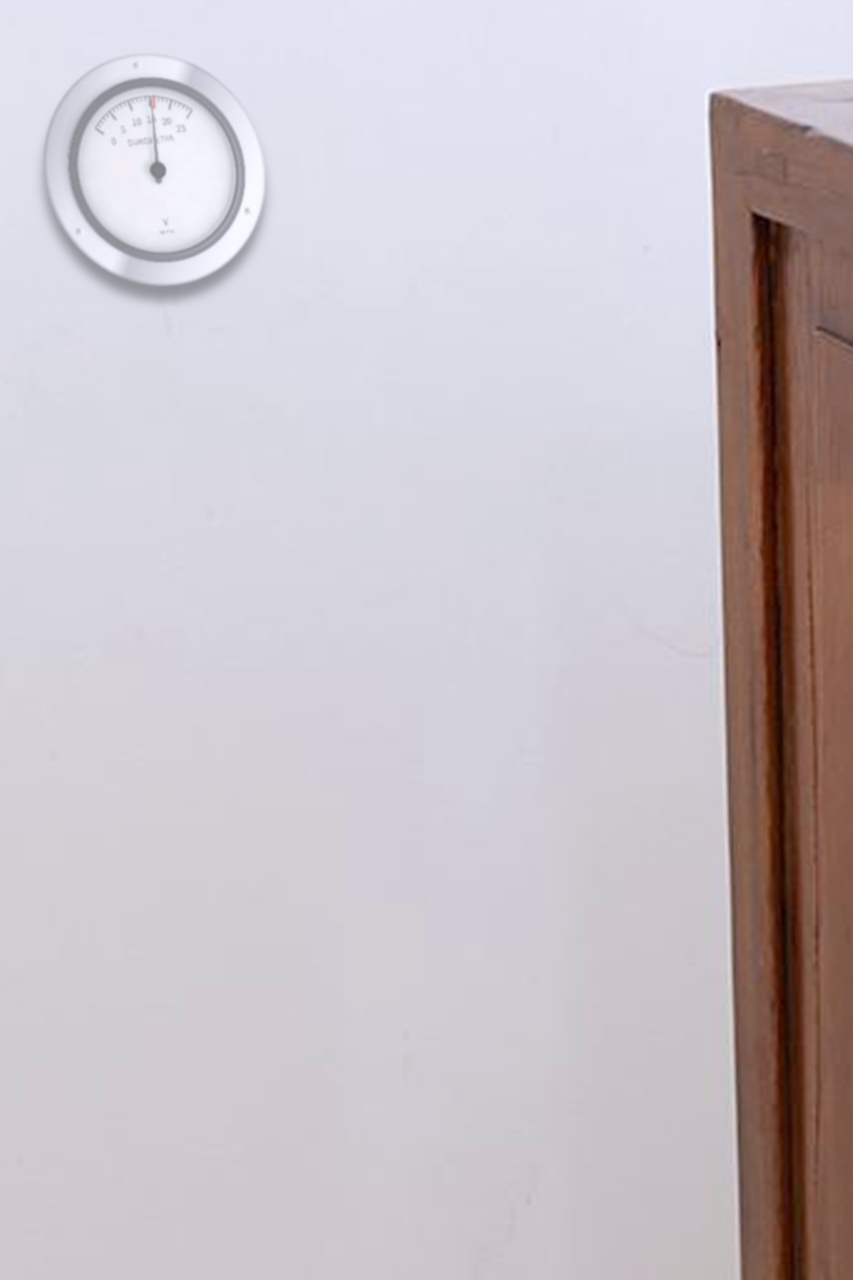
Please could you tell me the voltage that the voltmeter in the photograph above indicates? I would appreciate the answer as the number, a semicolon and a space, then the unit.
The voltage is 15; V
